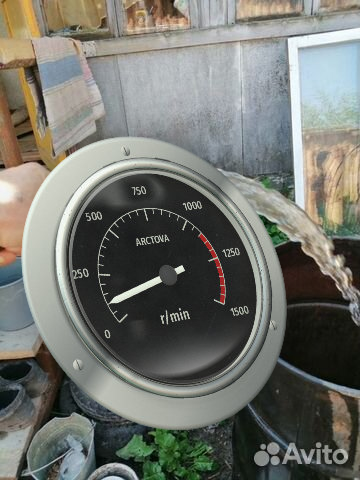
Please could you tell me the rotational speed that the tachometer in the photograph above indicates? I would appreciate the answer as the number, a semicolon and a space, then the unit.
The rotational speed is 100; rpm
